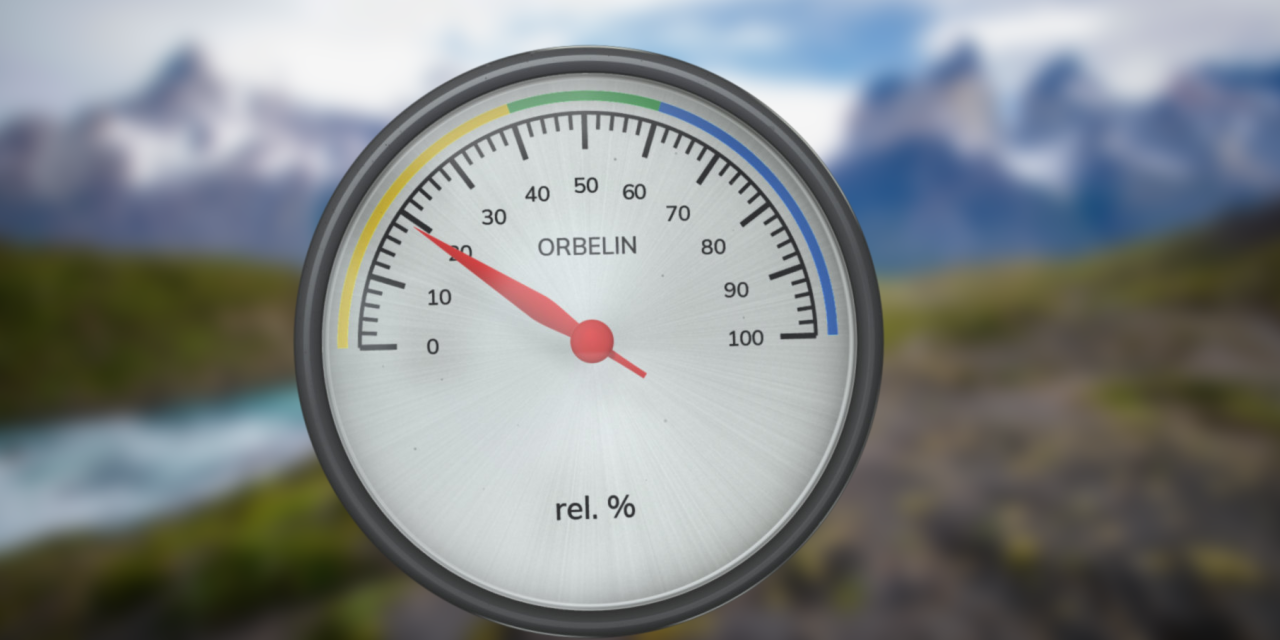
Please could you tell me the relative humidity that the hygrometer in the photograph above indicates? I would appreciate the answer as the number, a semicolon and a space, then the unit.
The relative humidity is 19; %
